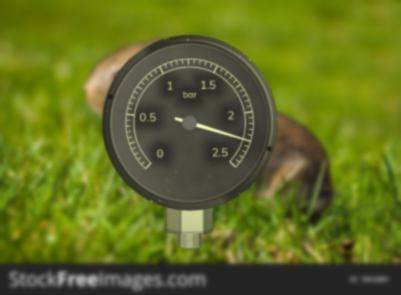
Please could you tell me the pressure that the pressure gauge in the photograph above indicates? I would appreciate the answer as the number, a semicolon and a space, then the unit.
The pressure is 2.25; bar
